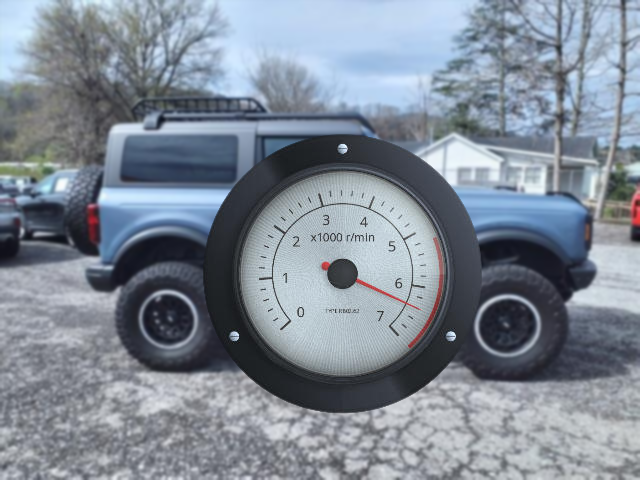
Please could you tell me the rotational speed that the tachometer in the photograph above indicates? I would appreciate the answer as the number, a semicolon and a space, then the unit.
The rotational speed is 6400; rpm
